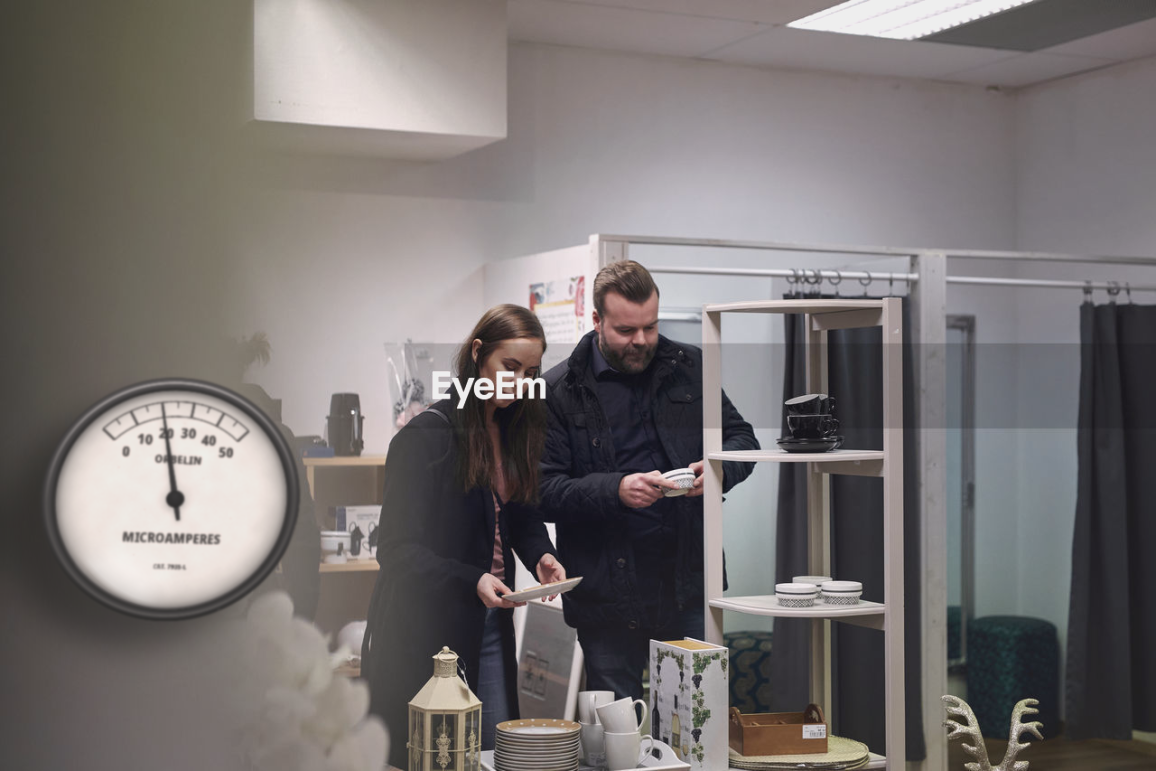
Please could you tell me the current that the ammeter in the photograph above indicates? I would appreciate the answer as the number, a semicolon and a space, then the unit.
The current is 20; µA
